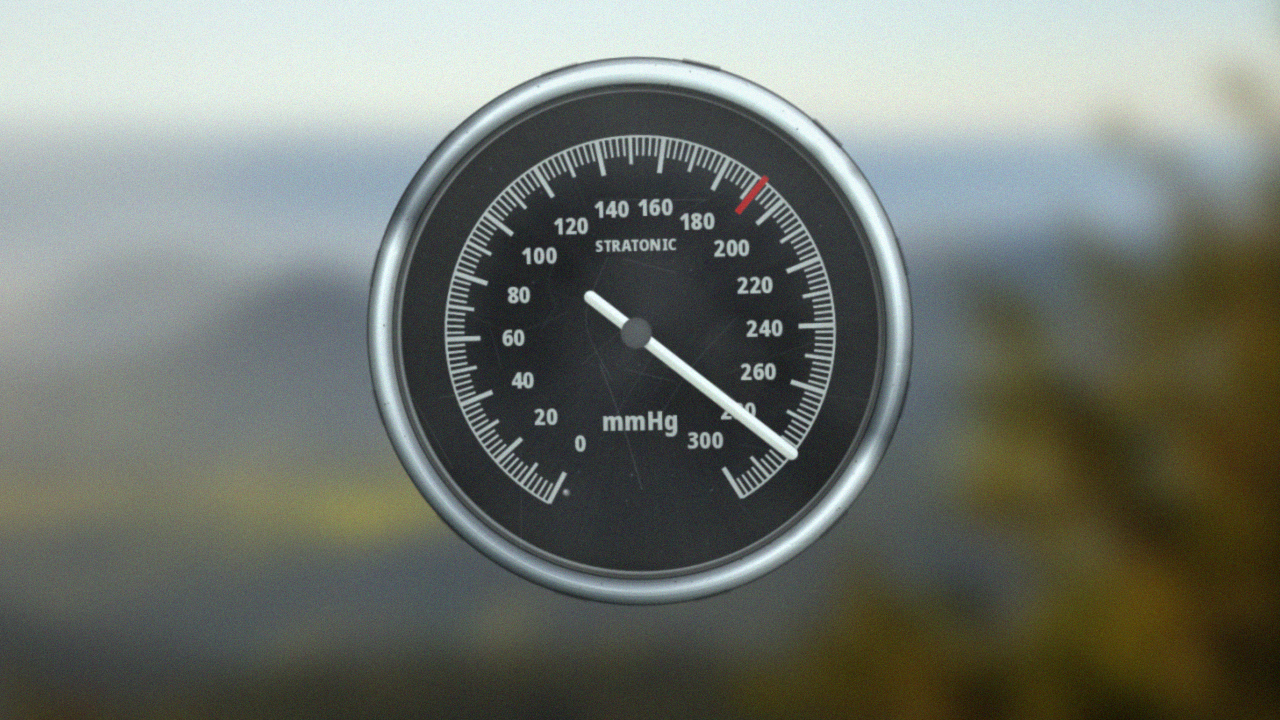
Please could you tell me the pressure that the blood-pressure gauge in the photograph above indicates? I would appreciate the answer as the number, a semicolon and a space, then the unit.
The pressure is 280; mmHg
